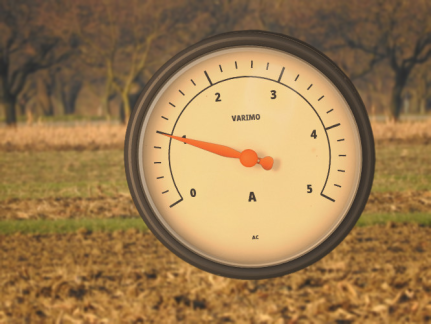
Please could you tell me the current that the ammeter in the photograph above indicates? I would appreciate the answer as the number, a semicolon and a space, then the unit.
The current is 1; A
